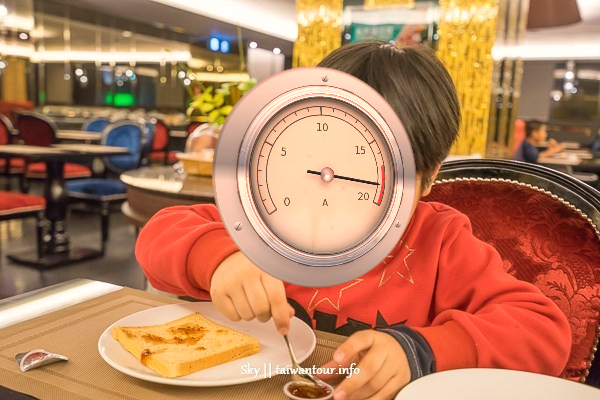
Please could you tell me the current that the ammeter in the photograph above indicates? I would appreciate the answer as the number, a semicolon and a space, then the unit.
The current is 18.5; A
